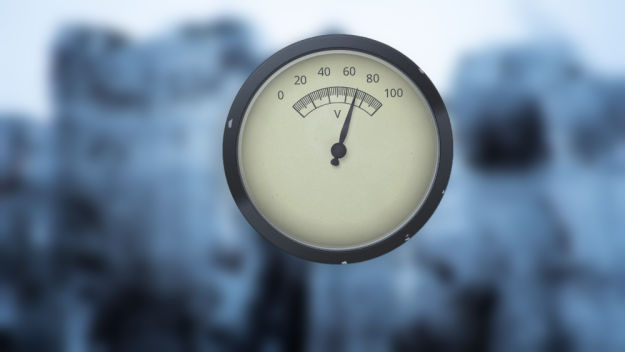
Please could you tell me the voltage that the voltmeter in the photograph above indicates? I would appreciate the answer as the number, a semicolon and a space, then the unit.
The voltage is 70; V
